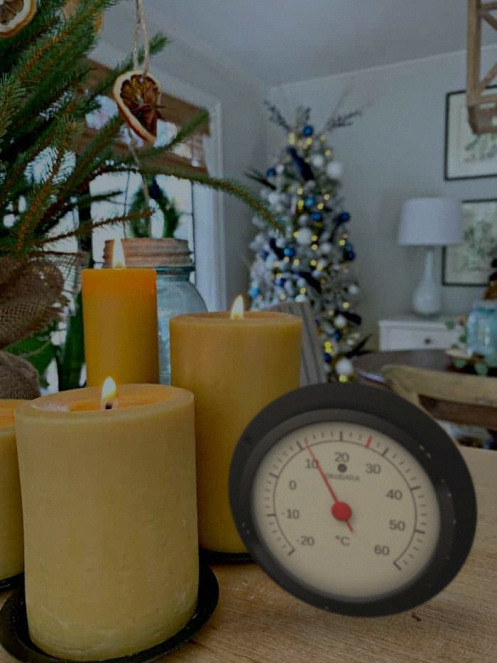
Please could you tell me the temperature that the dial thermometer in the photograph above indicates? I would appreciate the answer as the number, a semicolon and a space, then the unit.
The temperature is 12; °C
